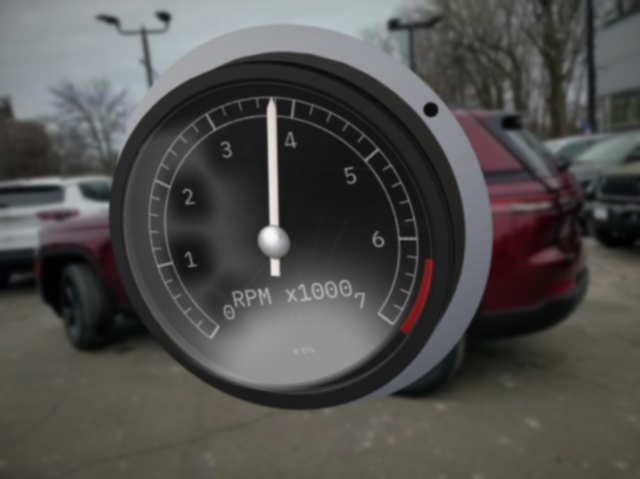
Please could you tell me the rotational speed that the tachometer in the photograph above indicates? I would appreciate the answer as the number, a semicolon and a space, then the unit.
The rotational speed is 3800; rpm
